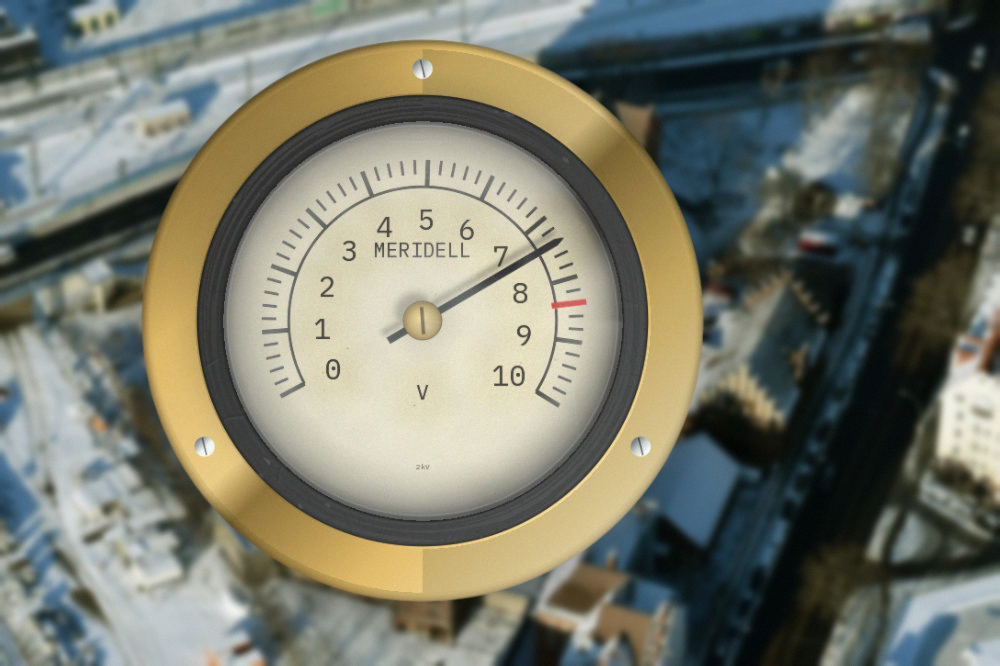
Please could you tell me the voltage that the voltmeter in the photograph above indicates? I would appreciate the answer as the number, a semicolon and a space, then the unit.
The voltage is 7.4; V
